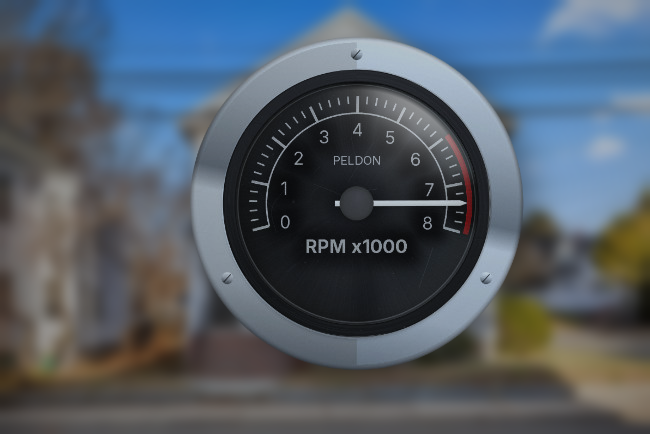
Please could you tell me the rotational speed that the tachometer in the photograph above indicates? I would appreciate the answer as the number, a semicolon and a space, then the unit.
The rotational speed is 7400; rpm
